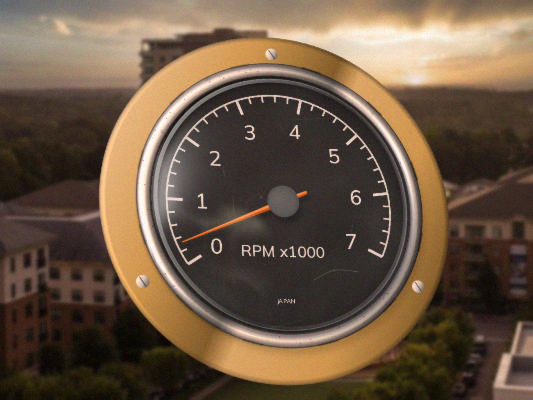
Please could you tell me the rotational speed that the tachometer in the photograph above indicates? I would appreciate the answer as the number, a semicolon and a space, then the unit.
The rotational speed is 300; rpm
